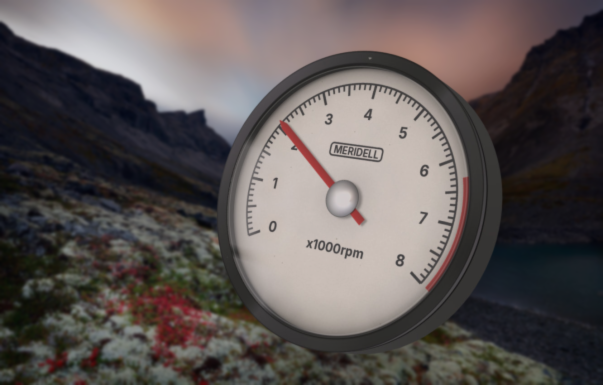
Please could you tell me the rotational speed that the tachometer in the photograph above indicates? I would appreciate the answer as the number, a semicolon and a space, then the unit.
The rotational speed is 2100; rpm
